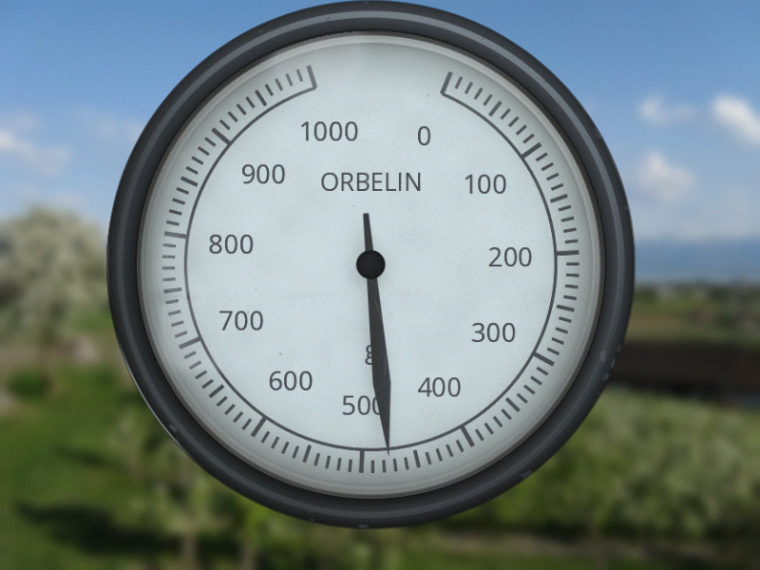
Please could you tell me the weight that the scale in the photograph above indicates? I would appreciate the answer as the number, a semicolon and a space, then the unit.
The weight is 475; g
